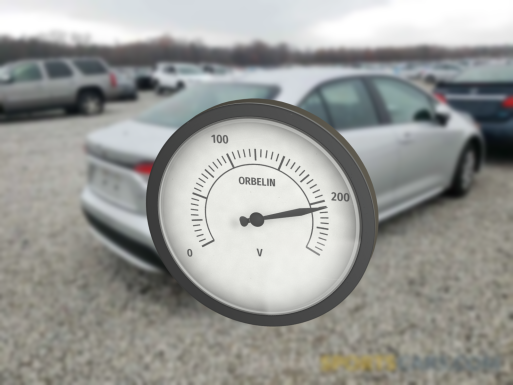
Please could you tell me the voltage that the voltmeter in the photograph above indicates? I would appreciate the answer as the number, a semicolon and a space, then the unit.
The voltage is 205; V
